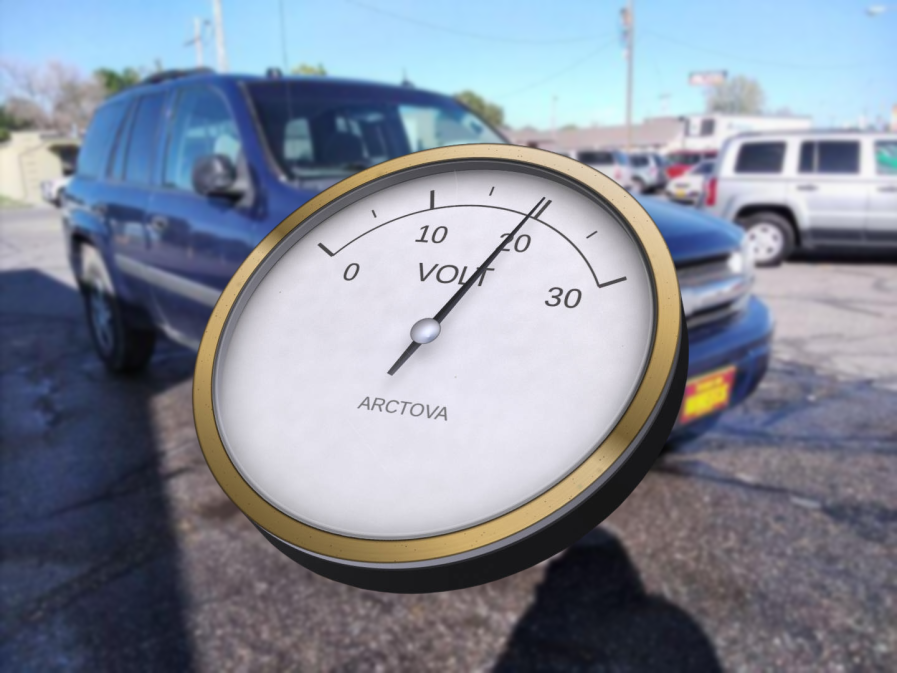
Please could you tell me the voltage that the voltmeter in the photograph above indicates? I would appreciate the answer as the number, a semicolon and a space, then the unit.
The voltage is 20; V
